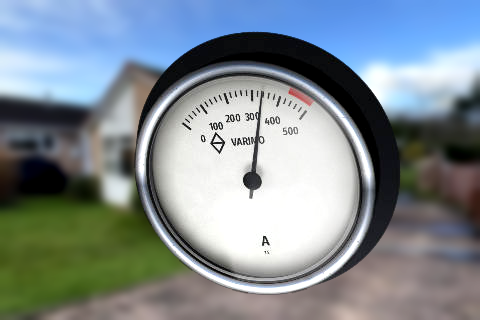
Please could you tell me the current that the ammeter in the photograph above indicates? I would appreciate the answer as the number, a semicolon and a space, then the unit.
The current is 340; A
